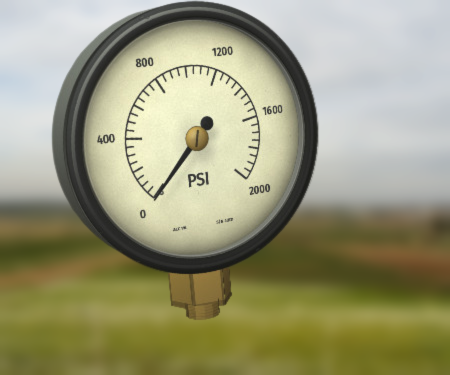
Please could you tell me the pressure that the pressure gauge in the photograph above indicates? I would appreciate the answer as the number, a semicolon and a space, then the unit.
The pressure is 0; psi
